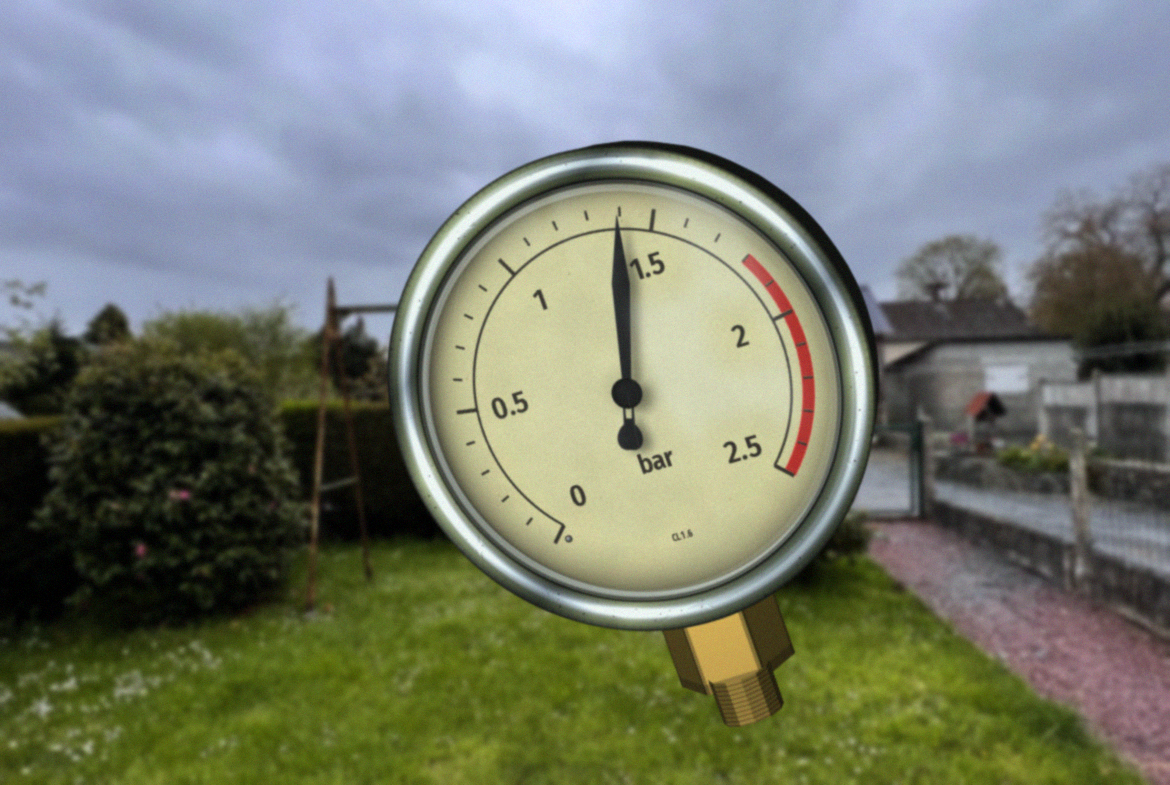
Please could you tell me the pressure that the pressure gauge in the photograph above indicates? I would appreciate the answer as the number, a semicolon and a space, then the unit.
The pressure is 1.4; bar
